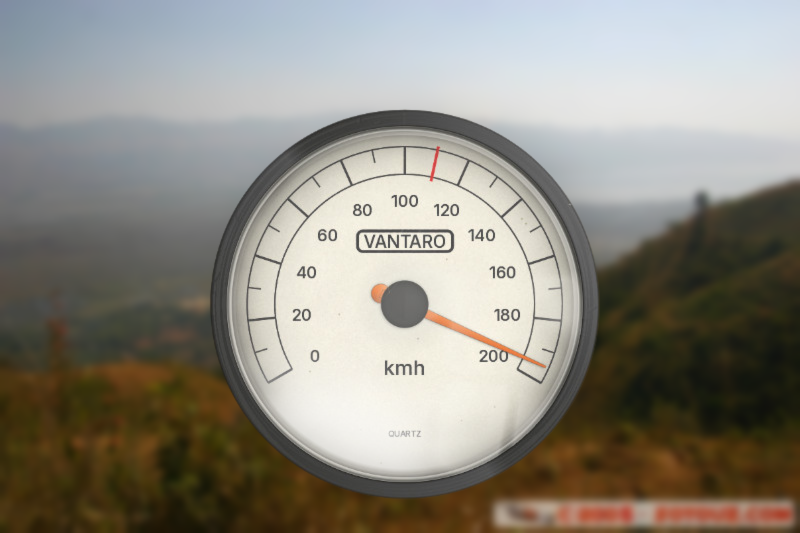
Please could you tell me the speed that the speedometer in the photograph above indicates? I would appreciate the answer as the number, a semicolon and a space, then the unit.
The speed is 195; km/h
